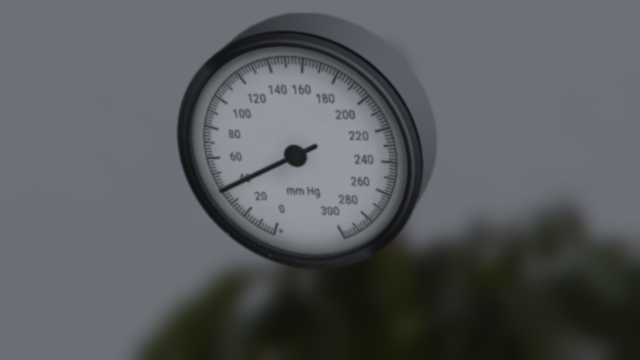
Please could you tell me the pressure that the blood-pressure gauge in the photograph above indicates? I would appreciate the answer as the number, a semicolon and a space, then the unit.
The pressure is 40; mmHg
